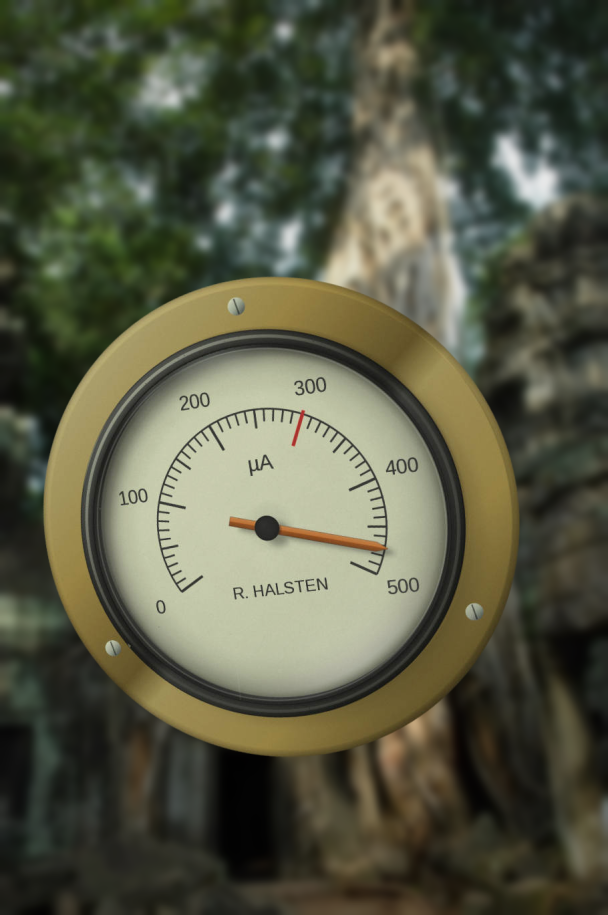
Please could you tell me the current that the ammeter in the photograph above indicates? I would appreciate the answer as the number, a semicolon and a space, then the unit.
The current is 470; µA
